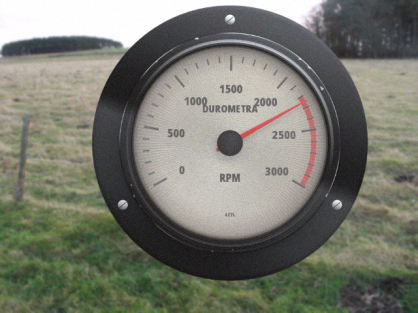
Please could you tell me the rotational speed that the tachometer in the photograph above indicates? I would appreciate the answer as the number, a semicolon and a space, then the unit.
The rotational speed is 2250; rpm
